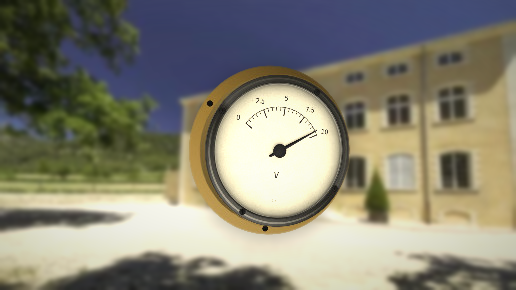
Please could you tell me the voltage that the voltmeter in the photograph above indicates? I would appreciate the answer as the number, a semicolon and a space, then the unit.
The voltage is 9.5; V
